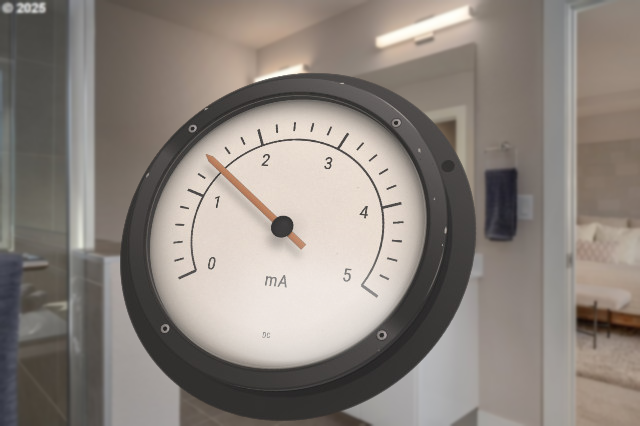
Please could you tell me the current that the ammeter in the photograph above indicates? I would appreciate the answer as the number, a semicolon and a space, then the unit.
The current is 1.4; mA
